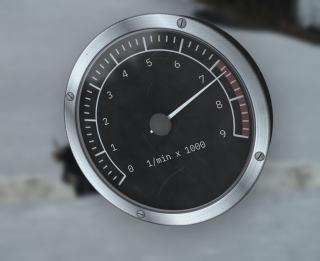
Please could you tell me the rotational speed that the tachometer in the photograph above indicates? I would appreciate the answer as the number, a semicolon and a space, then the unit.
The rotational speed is 7300; rpm
